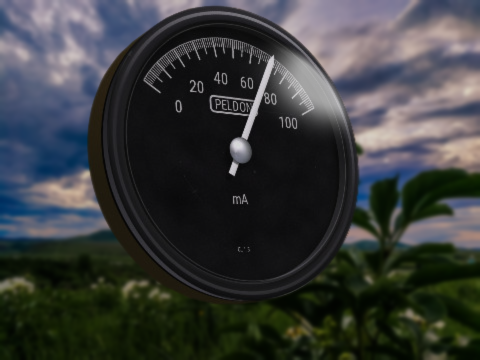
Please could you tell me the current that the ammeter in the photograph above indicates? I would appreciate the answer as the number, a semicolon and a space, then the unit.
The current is 70; mA
